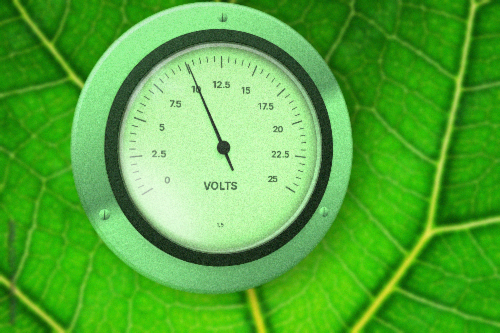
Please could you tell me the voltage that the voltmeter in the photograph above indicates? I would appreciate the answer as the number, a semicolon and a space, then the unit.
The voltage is 10; V
